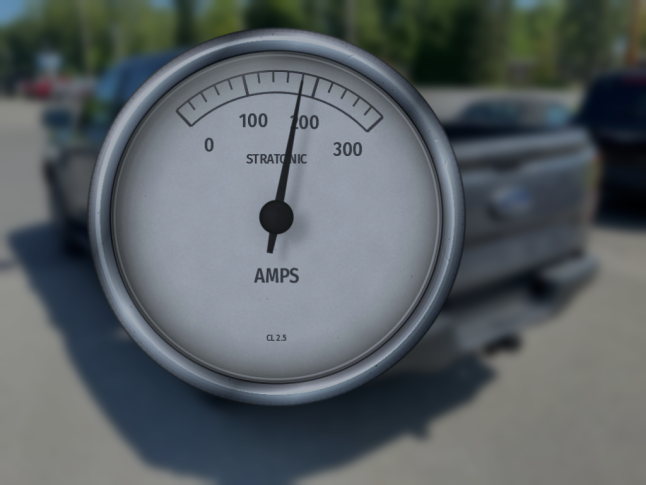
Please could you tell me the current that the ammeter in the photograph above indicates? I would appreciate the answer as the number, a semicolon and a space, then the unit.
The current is 180; A
